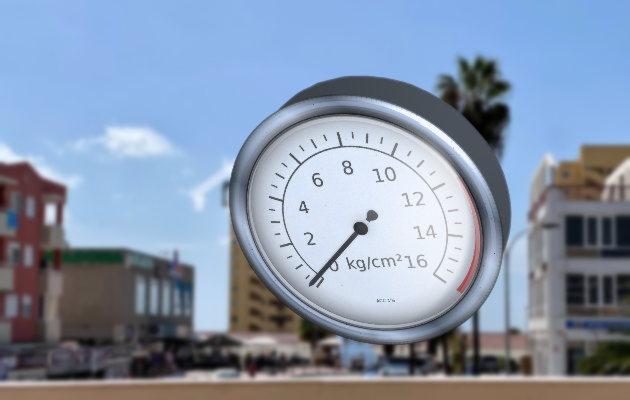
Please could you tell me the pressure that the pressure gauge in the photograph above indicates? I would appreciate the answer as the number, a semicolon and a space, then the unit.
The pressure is 0.25; kg/cm²
